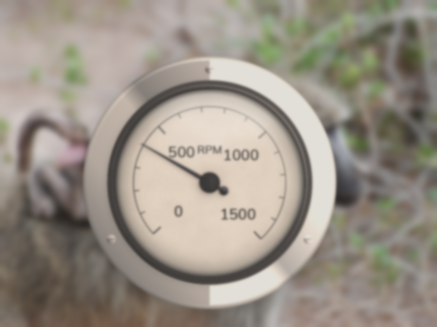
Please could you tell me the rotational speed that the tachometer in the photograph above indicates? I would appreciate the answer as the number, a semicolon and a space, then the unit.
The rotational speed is 400; rpm
